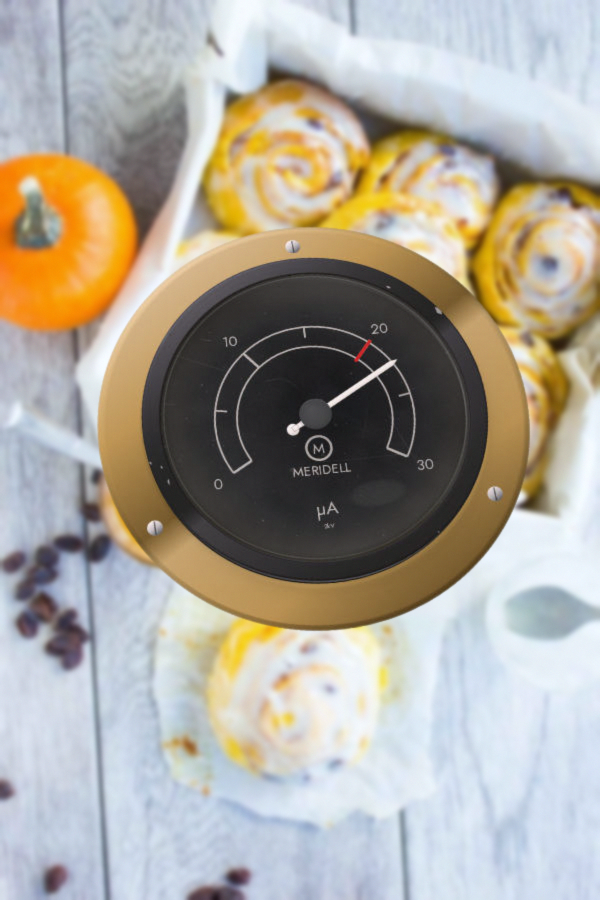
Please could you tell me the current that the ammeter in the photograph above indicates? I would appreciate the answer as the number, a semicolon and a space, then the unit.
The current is 22.5; µA
